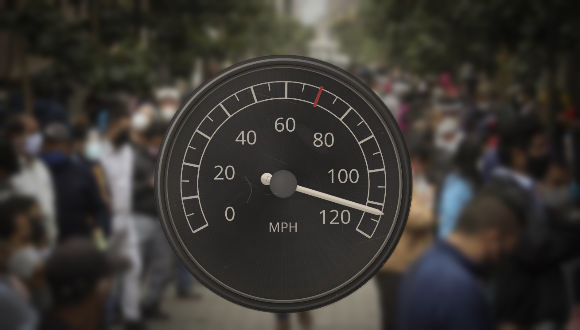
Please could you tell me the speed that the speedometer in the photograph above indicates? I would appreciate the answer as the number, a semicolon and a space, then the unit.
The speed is 112.5; mph
